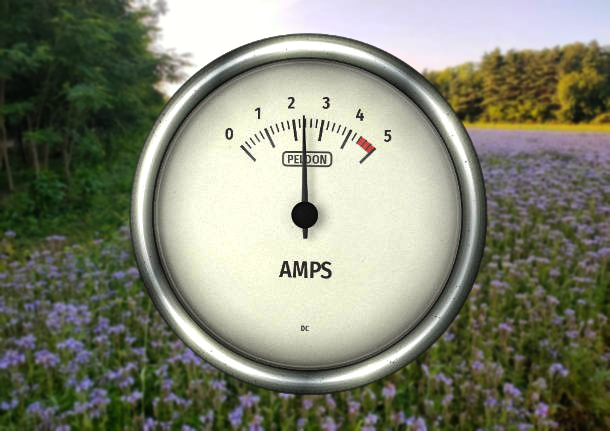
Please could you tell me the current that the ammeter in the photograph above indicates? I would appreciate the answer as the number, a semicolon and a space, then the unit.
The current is 2.4; A
